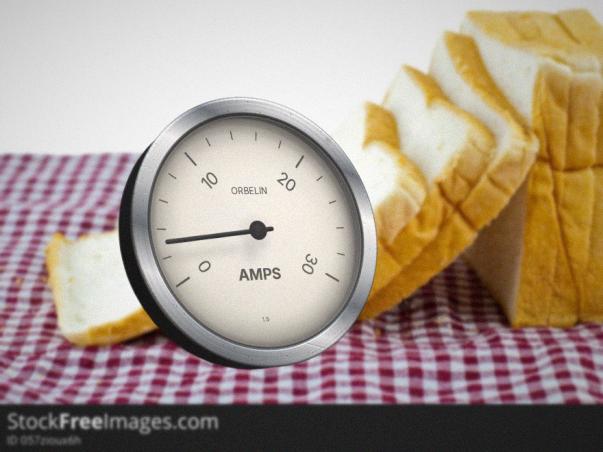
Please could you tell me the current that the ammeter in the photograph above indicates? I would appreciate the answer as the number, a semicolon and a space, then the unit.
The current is 3; A
